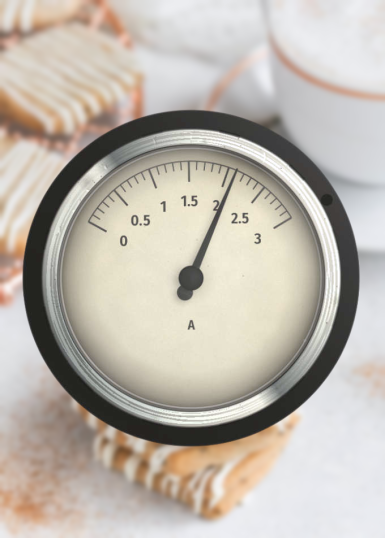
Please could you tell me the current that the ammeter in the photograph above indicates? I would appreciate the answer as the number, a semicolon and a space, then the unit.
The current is 2.1; A
